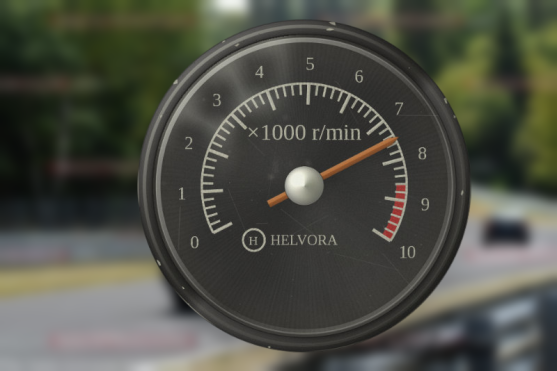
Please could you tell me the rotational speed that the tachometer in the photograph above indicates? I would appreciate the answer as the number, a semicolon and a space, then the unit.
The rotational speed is 7500; rpm
